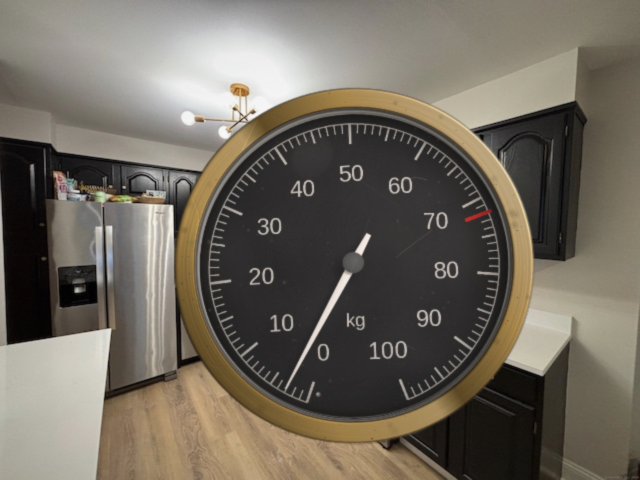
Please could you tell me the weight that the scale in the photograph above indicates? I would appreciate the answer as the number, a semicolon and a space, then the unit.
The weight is 3; kg
